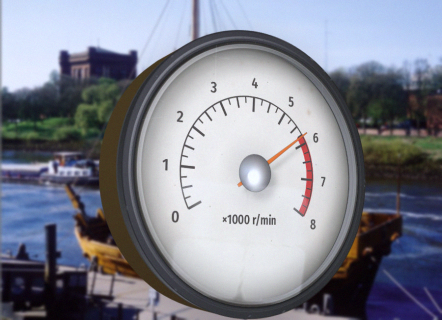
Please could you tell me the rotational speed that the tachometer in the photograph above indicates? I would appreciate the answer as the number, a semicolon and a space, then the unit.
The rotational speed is 5750; rpm
